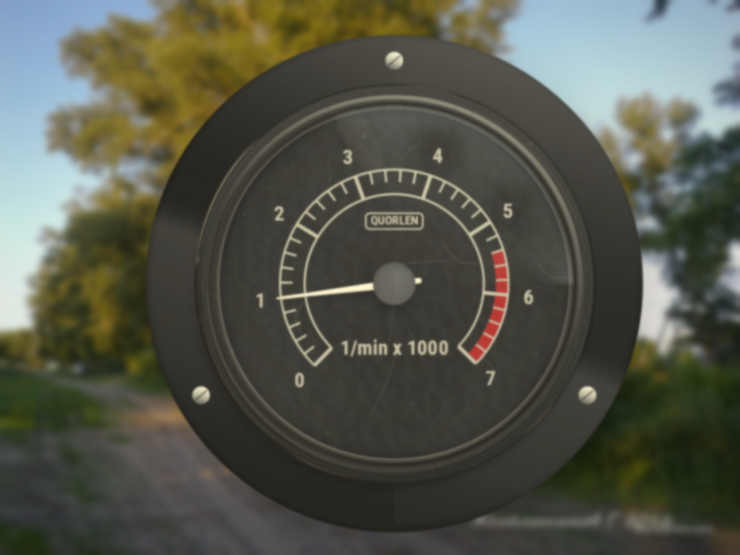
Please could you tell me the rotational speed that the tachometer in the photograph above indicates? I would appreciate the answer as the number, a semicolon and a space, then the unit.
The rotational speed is 1000; rpm
